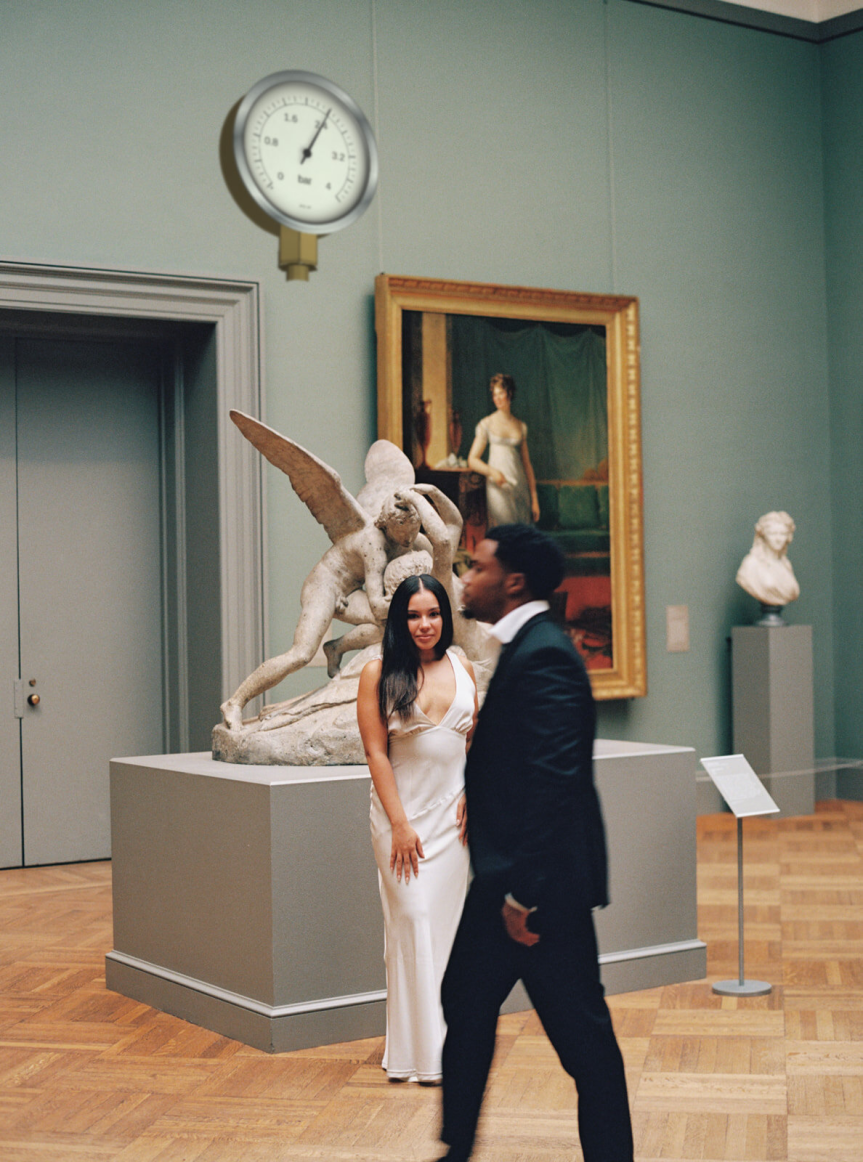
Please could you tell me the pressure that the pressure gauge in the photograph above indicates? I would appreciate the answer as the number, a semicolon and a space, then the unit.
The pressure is 2.4; bar
